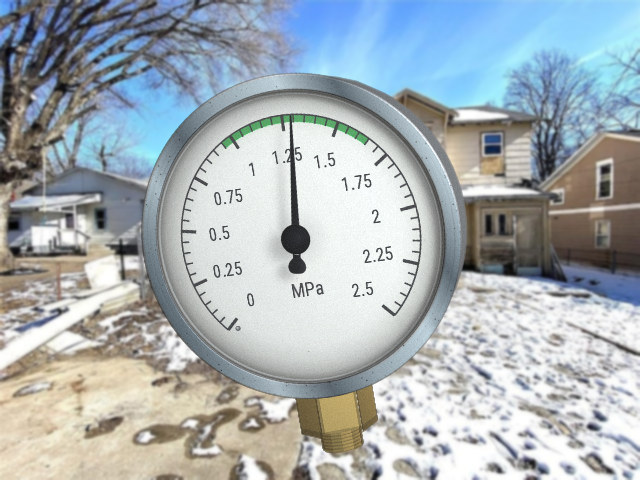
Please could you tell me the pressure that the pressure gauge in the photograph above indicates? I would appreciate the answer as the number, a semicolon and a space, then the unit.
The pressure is 1.3; MPa
